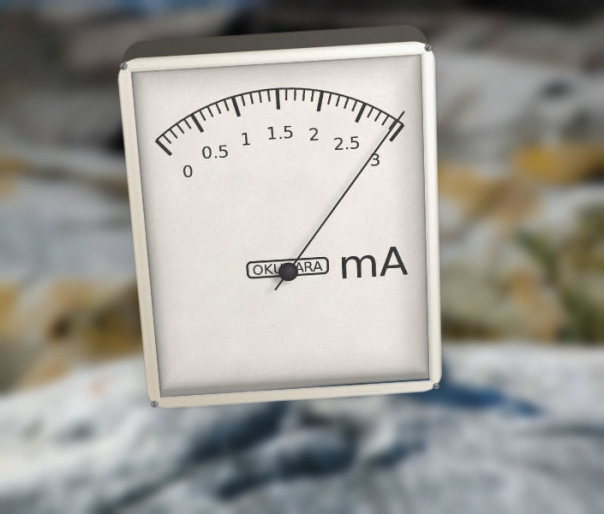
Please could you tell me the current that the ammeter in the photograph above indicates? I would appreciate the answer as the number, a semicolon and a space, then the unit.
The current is 2.9; mA
